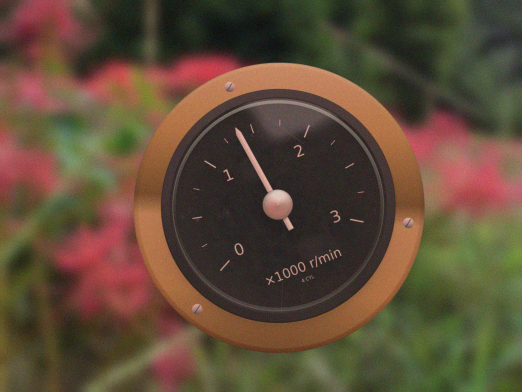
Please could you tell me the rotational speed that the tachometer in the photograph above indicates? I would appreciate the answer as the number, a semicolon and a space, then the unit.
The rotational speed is 1375; rpm
